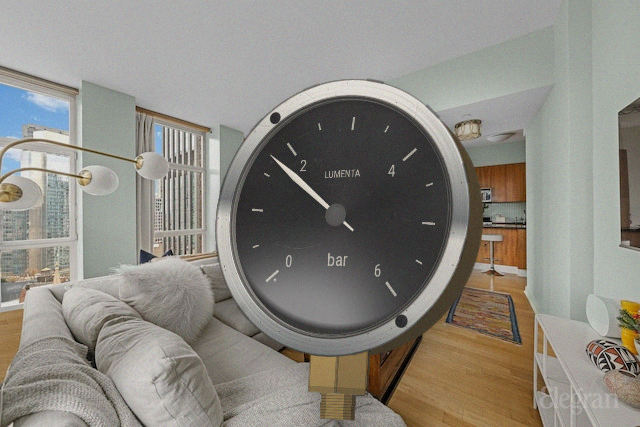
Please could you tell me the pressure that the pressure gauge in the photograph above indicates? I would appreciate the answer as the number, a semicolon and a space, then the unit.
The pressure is 1.75; bar
